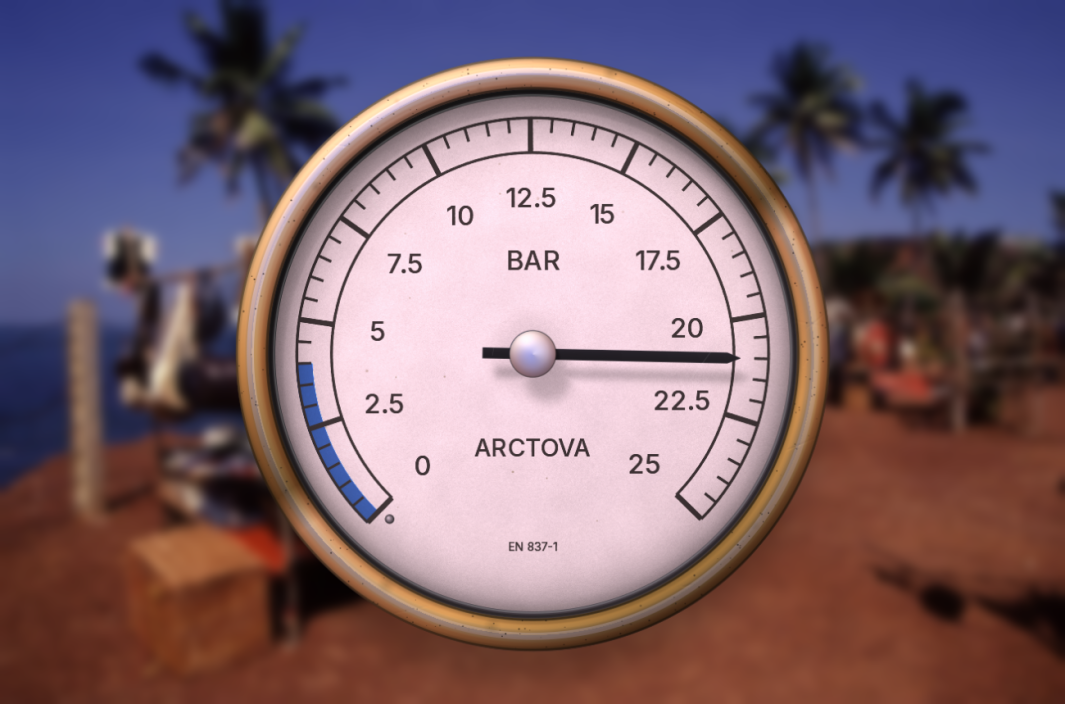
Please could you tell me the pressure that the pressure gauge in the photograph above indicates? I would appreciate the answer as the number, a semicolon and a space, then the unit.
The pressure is 21; bar
